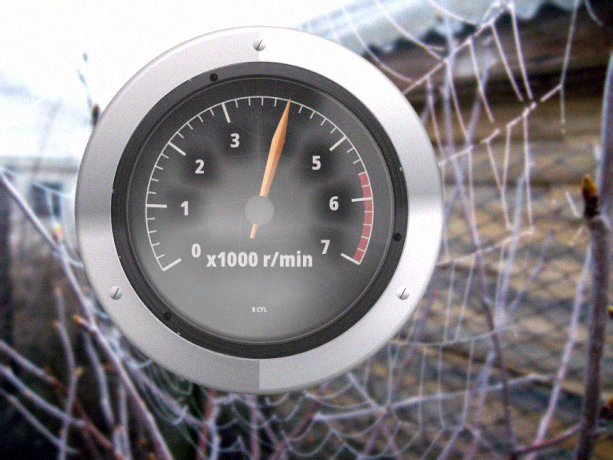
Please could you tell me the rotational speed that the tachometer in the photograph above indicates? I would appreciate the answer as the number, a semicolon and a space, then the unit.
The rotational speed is 4000; rpm
